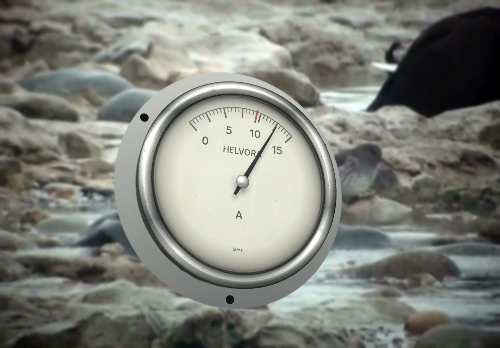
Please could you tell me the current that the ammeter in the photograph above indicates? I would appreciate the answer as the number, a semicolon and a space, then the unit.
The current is 12.5; A
